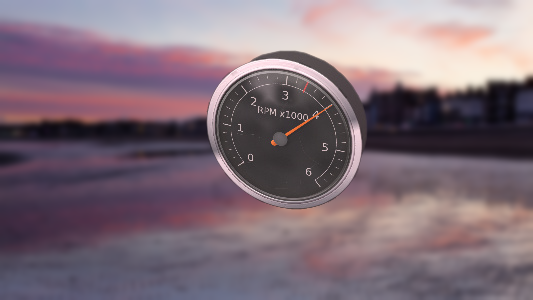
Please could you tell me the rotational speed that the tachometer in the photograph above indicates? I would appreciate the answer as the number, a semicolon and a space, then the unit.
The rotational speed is 4000; rpm
